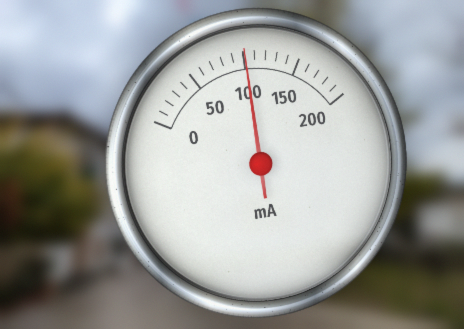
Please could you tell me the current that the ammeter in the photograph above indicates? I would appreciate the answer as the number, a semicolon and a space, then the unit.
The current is 100; mA
